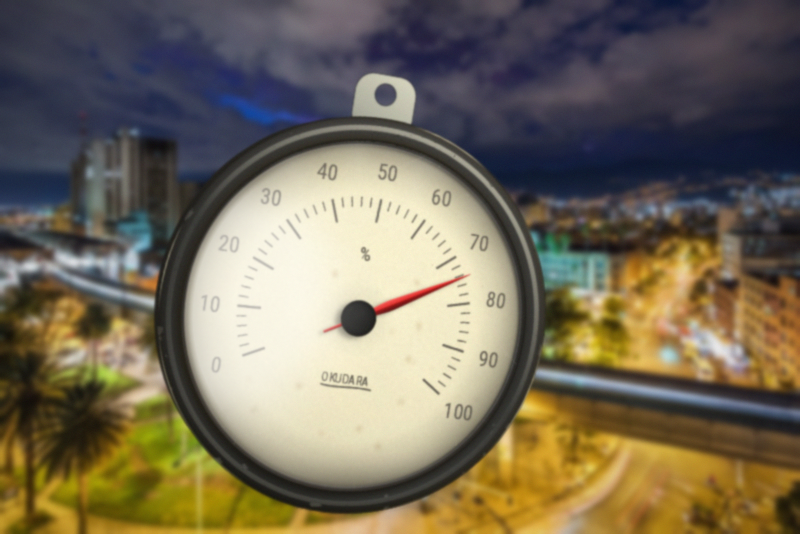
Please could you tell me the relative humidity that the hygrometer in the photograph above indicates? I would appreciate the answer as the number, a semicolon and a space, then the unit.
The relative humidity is 74; %
